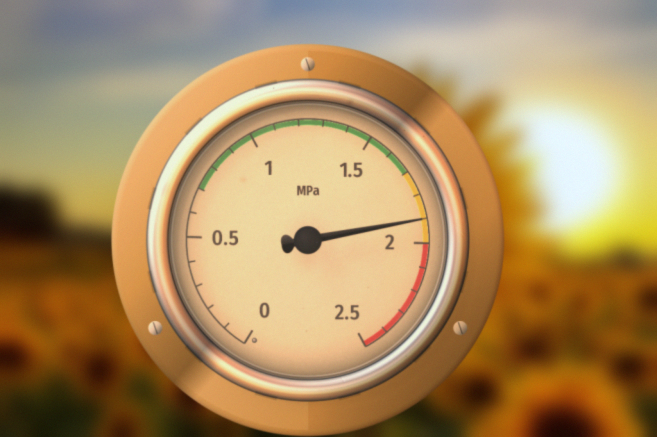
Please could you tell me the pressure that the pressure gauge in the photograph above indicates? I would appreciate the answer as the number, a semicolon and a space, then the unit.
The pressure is 1.9; MPa
